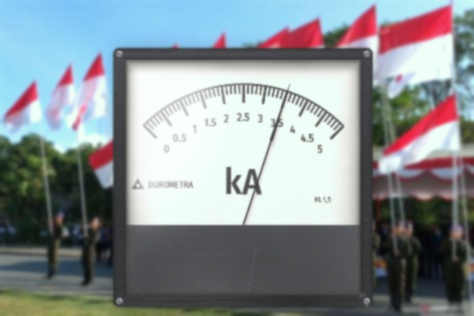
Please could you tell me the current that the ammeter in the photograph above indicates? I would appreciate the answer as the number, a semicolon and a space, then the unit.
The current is 3.5; kA
